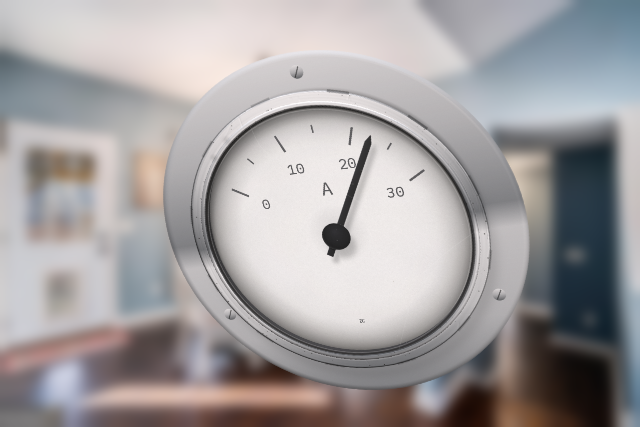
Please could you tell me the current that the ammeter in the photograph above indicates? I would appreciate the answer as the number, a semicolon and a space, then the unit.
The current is 22.5; A
